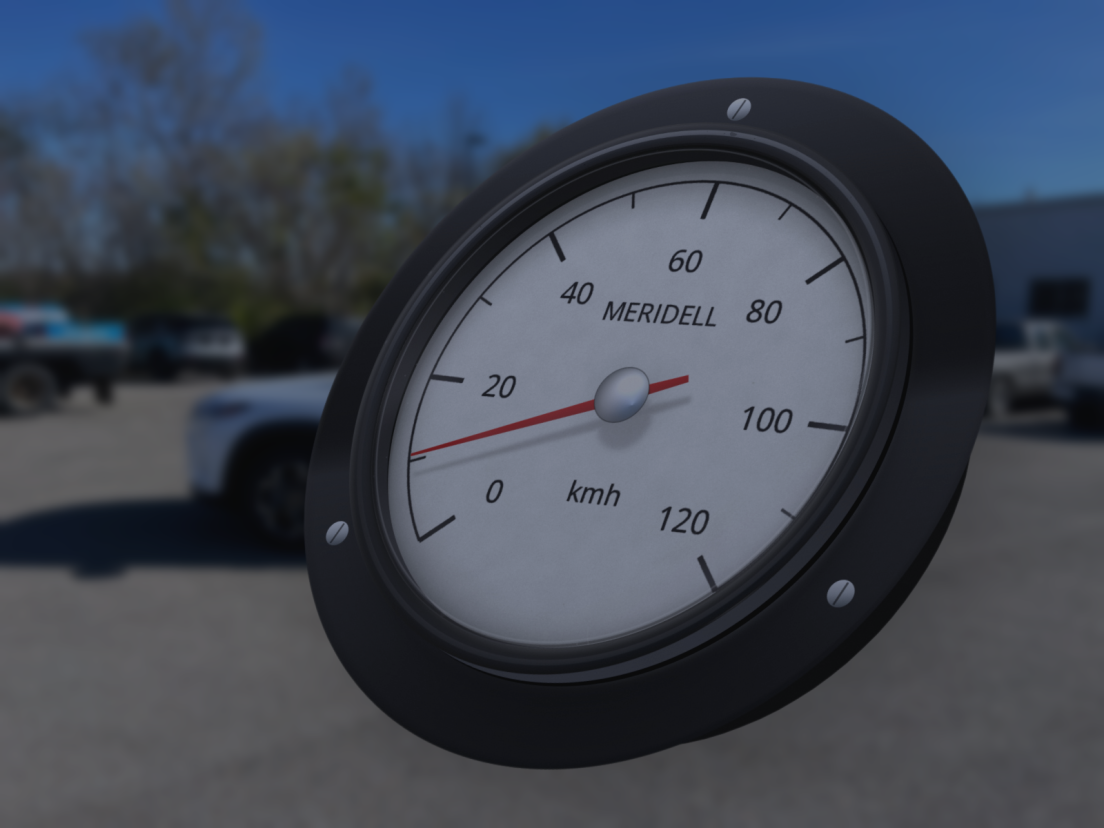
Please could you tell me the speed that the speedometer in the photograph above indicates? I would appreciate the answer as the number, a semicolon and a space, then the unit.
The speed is 10; km/h
